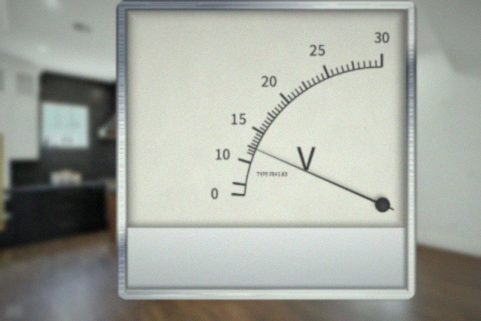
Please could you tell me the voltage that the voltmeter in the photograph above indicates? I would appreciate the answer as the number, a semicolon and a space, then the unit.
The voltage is 12.5; V
